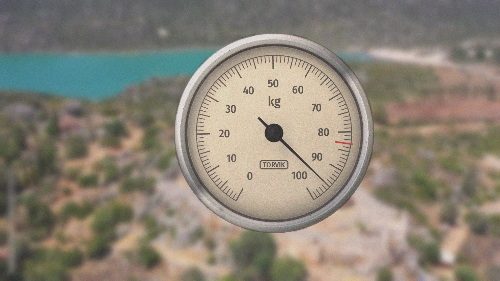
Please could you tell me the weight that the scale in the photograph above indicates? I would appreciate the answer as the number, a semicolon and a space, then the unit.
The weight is 95; kg
